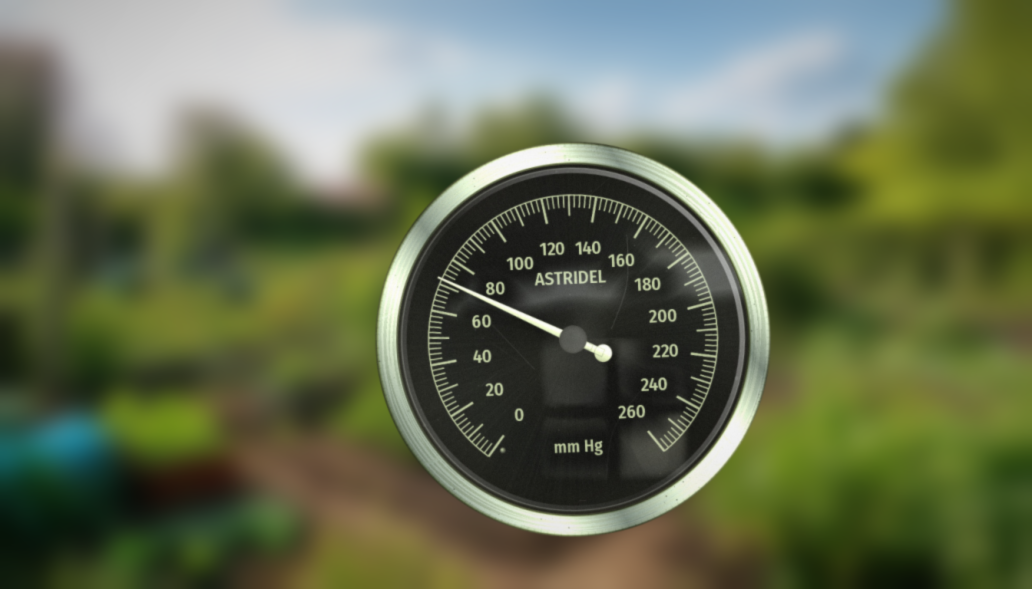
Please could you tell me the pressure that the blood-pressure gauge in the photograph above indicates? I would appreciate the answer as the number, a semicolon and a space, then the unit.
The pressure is 72; mmHg
